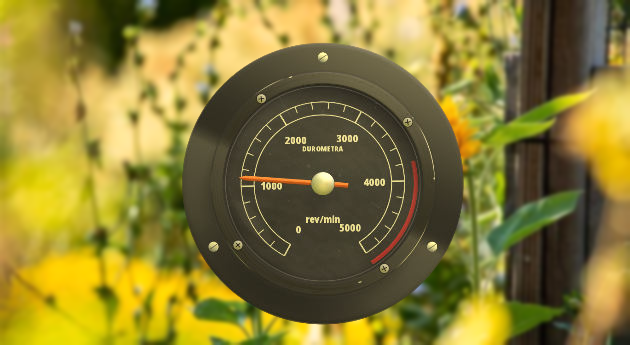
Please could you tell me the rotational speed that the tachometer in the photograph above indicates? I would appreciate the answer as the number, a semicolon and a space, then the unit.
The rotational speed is 1100; rpm
